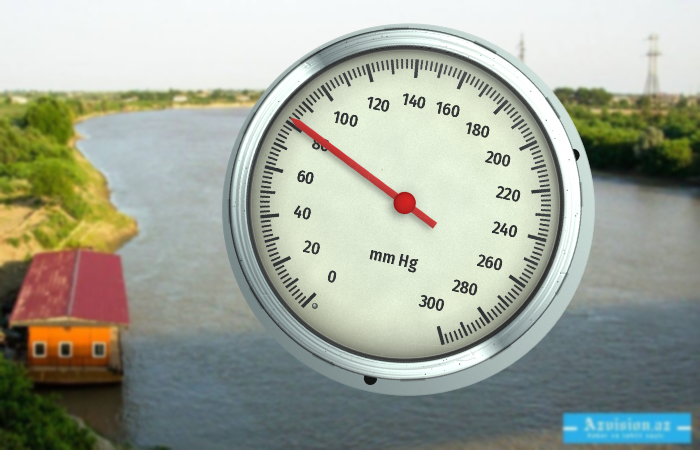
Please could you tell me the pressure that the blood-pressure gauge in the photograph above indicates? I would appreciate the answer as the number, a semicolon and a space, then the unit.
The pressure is 82; mmHg
